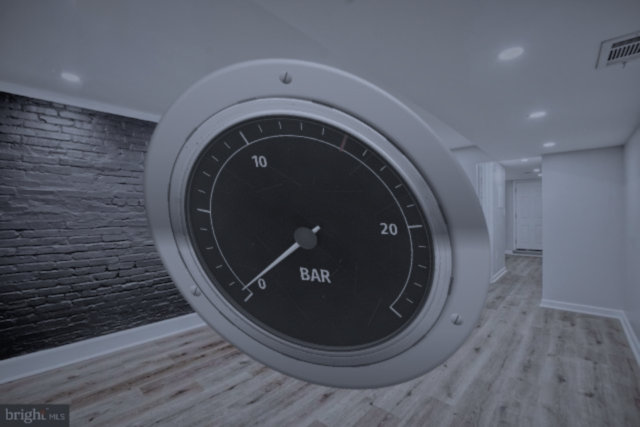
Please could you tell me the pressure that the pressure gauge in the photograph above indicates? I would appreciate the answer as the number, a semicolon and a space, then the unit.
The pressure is 0.5; bar
